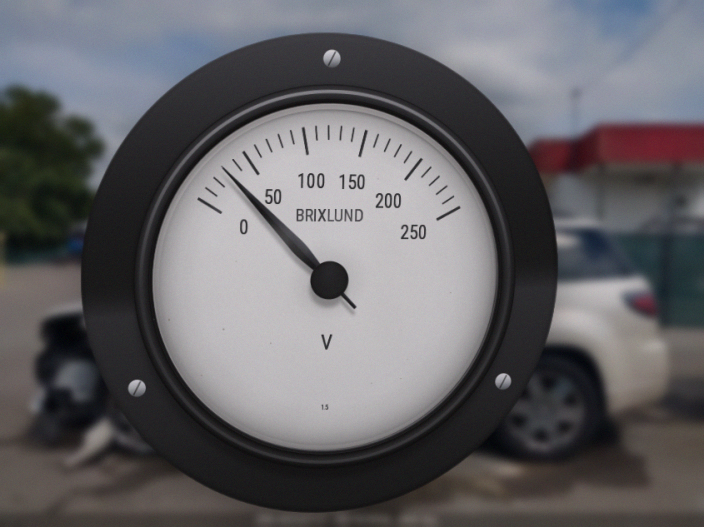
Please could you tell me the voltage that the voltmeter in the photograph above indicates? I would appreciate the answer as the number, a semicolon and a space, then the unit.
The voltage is 30; V
